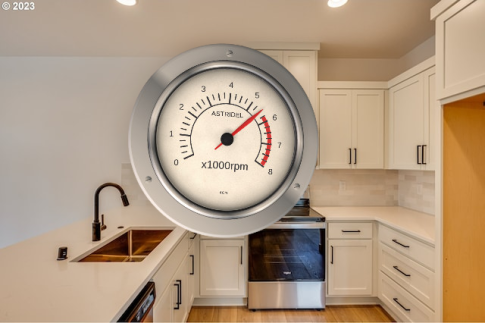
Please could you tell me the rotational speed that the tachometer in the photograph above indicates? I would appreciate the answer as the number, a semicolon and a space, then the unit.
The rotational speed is 5500; rpm
